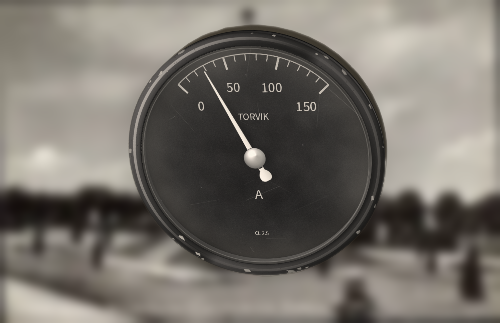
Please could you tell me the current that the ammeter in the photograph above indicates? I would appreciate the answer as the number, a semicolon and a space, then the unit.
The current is 30; A
